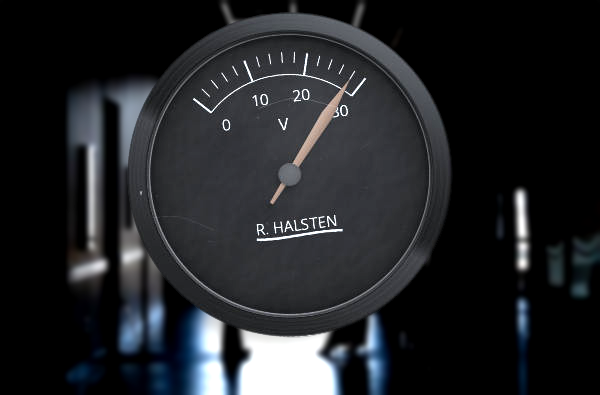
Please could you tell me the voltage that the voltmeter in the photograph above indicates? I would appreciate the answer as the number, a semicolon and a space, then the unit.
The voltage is 28; V
